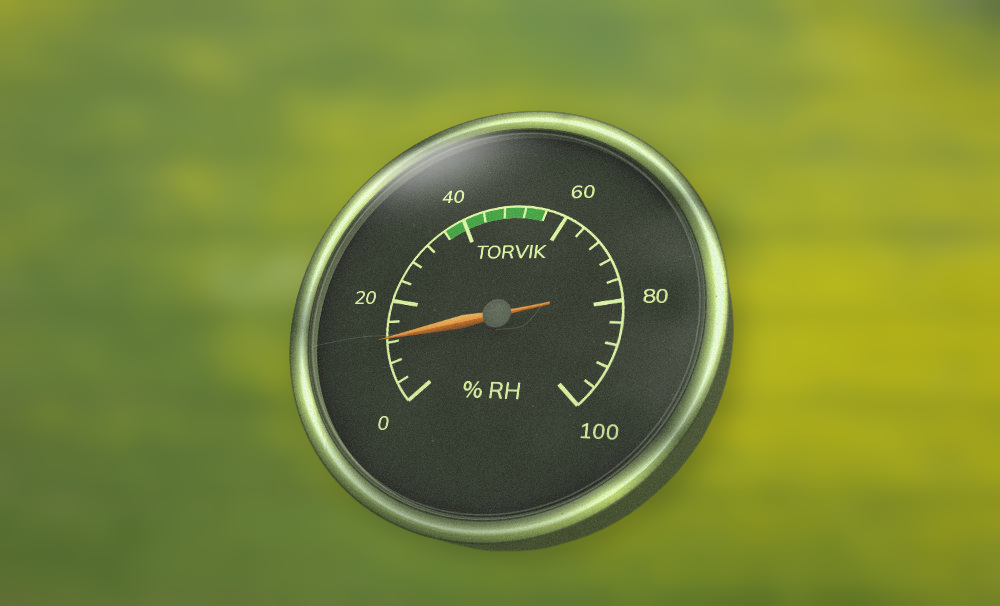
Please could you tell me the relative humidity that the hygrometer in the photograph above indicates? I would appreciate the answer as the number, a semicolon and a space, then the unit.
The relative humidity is 12; %
